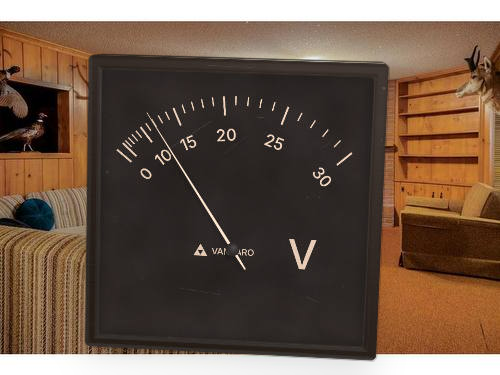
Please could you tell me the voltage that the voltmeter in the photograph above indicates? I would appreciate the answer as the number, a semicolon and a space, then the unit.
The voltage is 12; V
